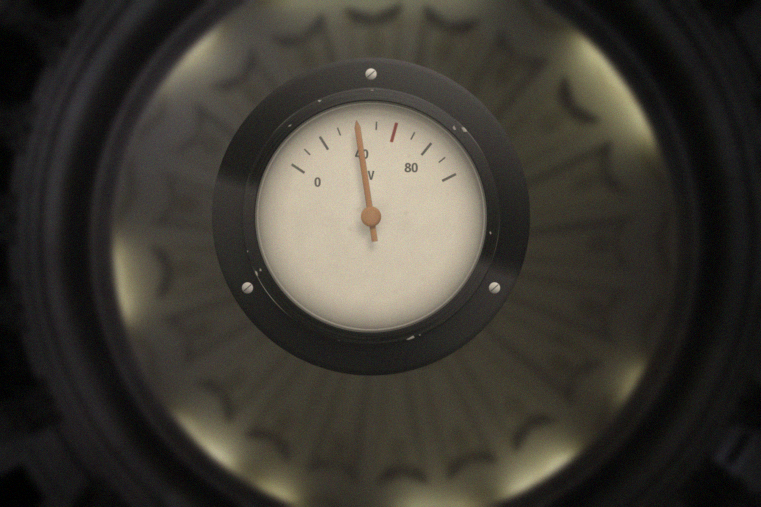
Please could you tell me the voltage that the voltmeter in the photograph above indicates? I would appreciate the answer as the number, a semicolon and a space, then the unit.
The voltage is 40; V
